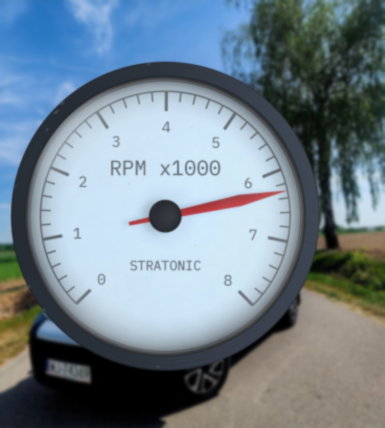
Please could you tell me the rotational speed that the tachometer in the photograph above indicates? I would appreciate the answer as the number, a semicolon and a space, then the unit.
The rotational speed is 6300; rpm
